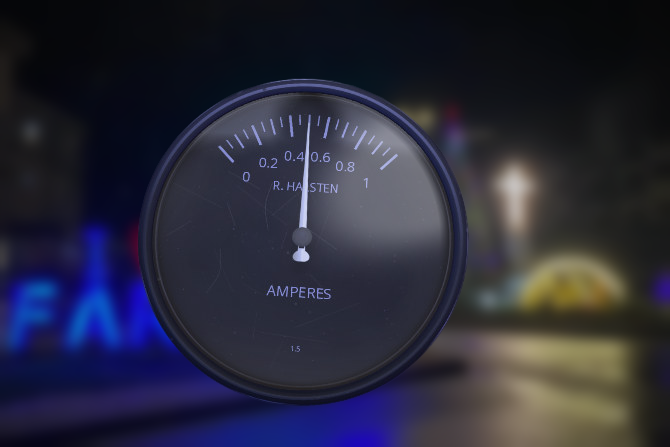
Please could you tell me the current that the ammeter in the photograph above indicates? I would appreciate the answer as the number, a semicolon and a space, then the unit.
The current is 0.5; A
